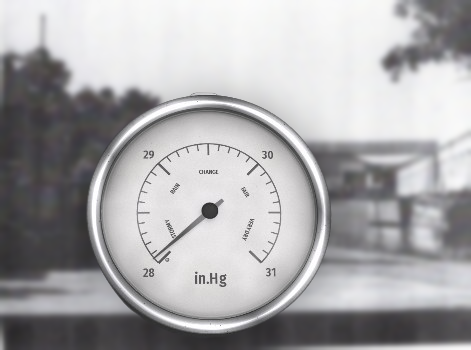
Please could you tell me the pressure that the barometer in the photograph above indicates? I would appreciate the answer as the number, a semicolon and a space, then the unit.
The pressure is 28.05; inHg
